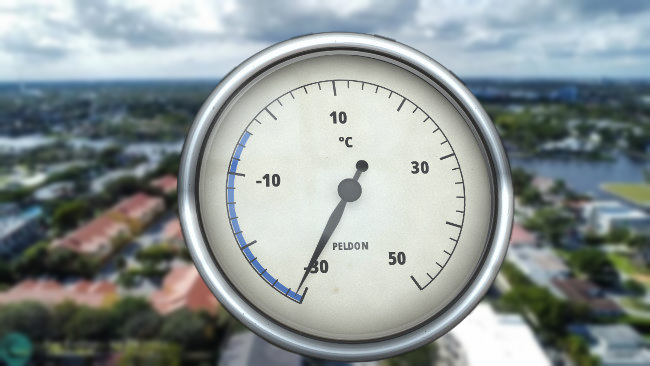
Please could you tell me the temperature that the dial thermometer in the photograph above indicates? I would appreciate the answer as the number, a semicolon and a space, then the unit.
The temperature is -29; °C
